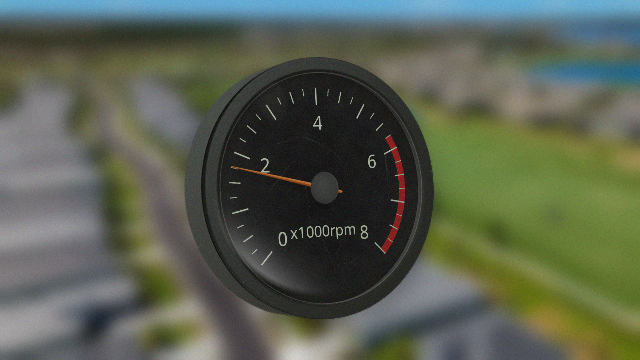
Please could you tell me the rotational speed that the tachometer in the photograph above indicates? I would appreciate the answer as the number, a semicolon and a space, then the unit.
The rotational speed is 1750; rpm
